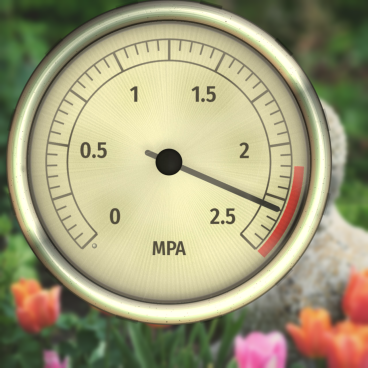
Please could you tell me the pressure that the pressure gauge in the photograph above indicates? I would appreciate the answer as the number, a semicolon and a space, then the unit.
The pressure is 2.3; MPa
